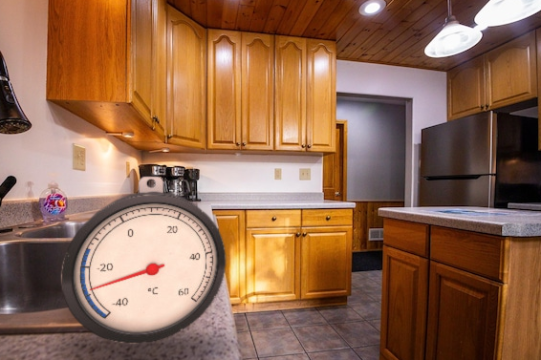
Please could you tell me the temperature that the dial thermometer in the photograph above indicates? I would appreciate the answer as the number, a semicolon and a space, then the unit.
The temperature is -28; °C
